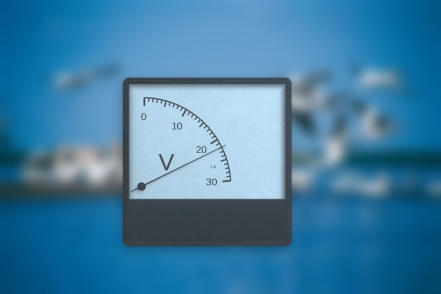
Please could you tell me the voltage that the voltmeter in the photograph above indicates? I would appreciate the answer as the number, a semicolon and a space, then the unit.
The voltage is 22; V
